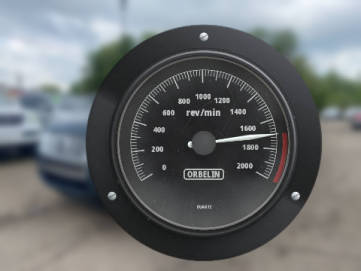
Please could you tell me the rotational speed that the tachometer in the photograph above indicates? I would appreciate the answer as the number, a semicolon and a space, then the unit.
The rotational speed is 1700; rpm
